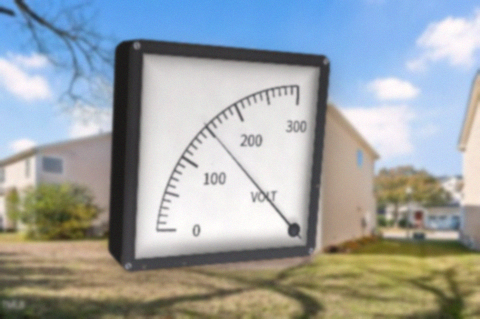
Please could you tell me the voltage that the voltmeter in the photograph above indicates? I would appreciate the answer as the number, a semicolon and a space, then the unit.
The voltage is 150; V
